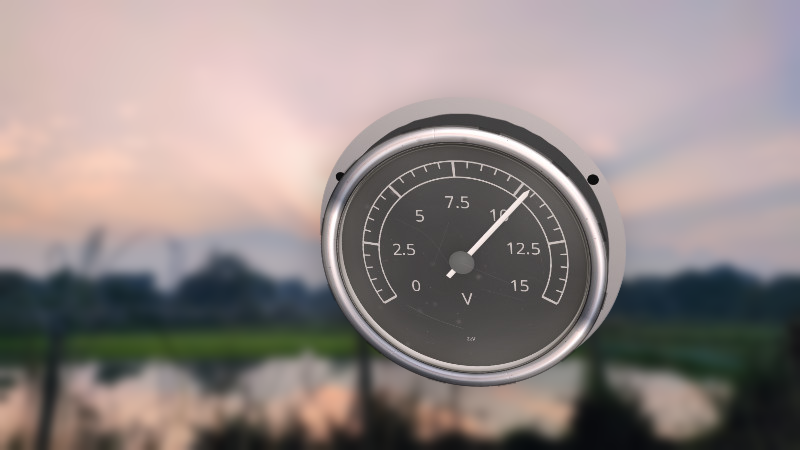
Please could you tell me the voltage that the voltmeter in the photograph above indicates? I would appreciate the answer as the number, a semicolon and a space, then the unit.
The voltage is 10.25; V
